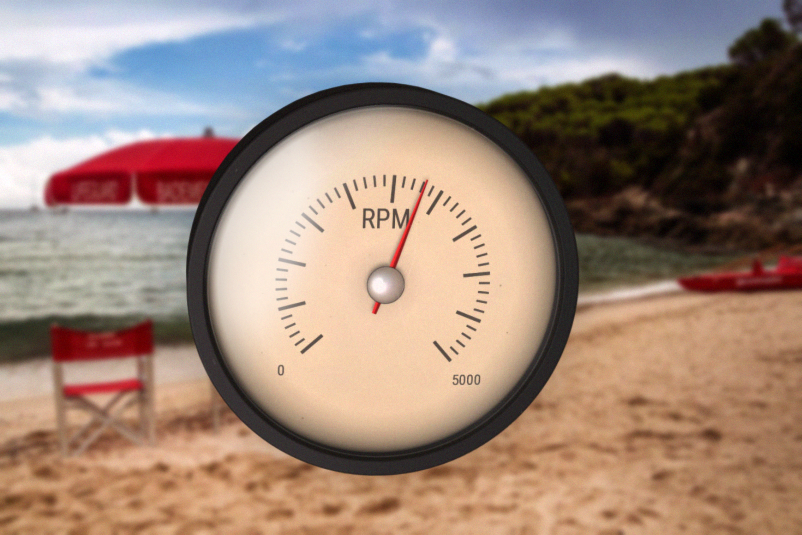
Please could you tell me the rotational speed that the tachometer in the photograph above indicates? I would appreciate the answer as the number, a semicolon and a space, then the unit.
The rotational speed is 2800; rpm
